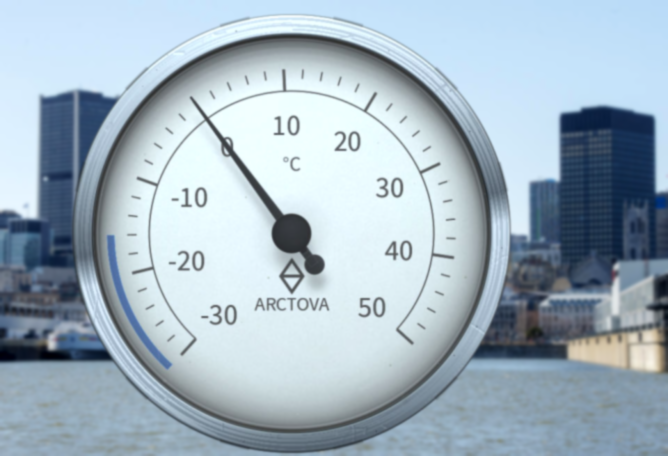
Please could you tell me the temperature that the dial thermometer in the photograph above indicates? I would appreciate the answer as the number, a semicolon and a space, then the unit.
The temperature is 0; °C
